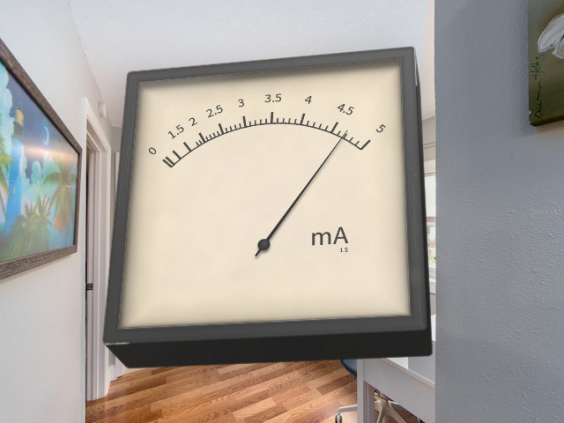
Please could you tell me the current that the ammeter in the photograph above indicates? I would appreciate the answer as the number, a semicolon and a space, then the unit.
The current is 4.7; mA
